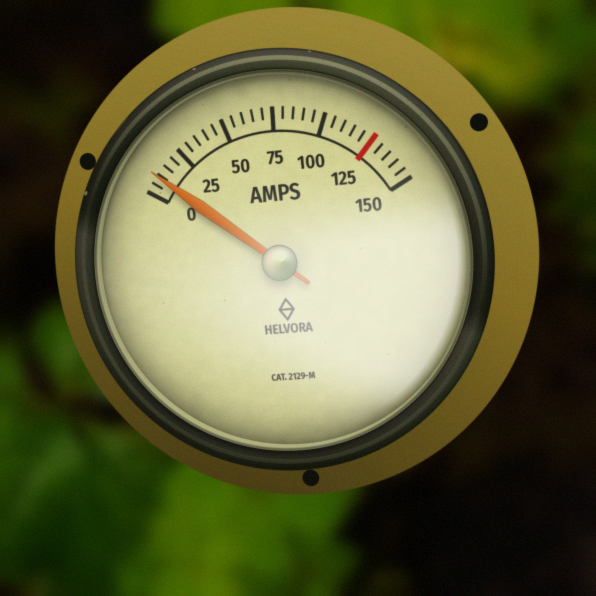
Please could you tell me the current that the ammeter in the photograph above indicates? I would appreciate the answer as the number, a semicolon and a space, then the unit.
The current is 10; A
